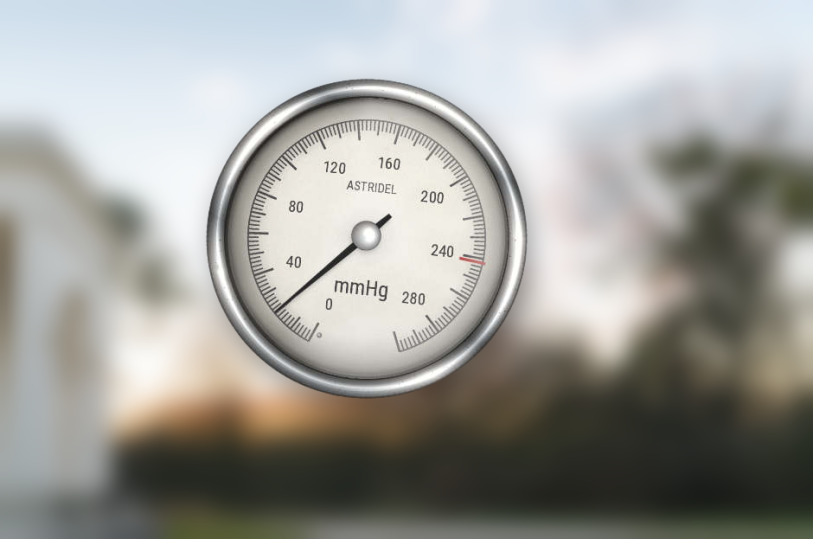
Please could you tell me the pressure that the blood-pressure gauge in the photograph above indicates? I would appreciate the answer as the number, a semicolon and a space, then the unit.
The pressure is 20; mmHg
